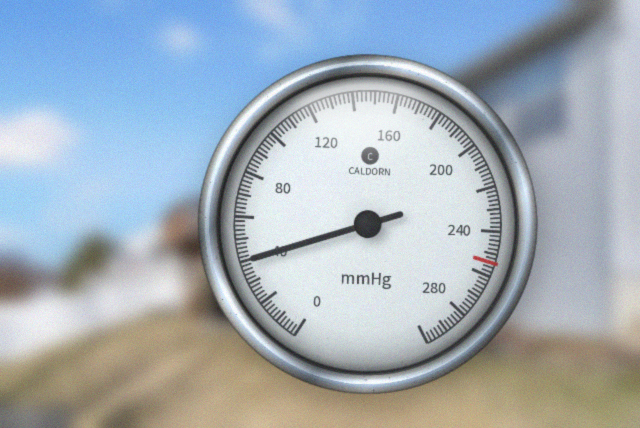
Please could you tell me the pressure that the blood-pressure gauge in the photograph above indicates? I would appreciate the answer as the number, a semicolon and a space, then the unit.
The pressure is 40; mmHg
